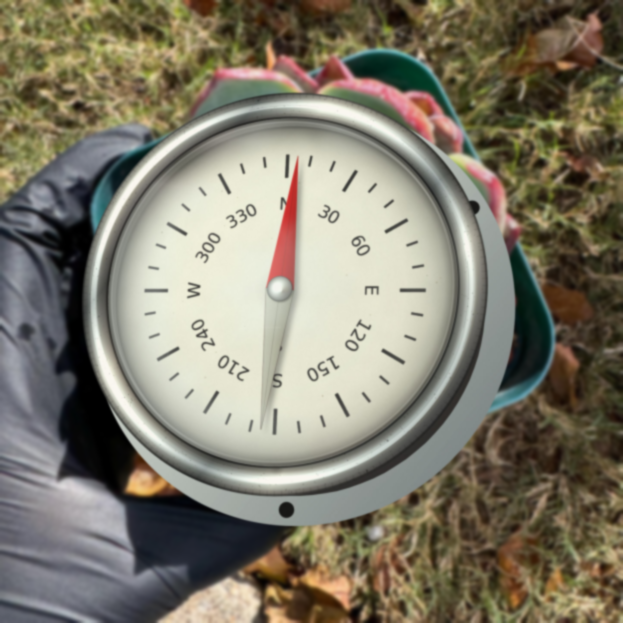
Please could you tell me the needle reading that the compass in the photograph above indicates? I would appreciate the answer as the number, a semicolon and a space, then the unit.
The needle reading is 5; °
